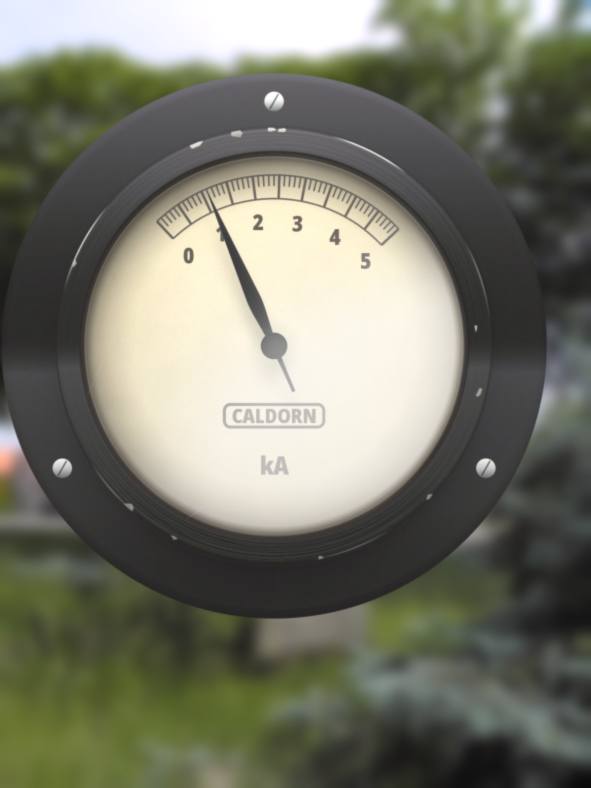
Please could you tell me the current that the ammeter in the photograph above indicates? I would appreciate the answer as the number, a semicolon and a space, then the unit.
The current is 1.1; kA
